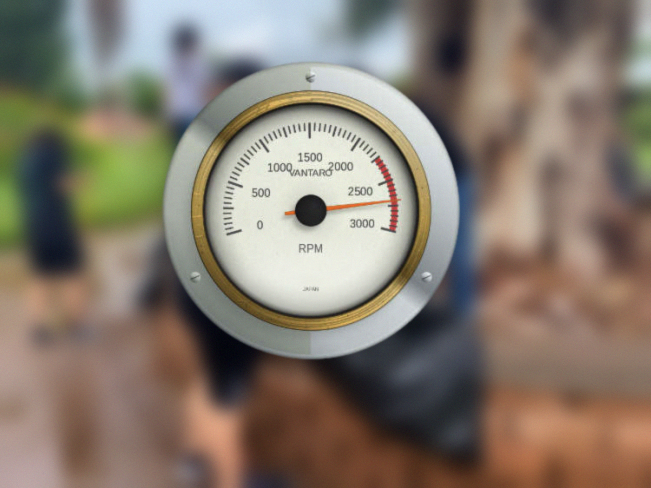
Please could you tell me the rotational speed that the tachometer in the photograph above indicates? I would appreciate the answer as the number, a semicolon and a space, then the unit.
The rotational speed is 2700; rpm
